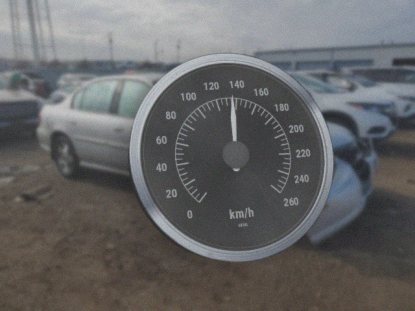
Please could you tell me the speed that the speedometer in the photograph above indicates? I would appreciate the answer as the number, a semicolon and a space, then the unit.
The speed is 135; km/h
